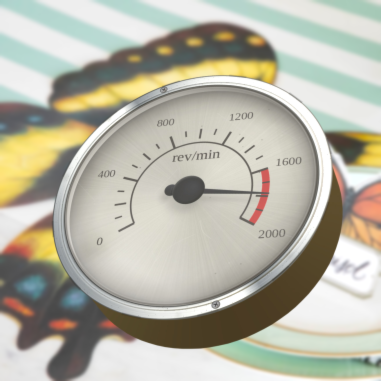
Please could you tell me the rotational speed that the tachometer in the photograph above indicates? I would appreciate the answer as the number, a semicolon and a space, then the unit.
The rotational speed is 1800; rpm
